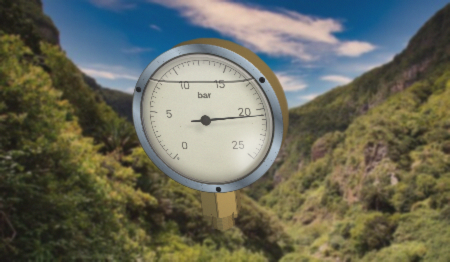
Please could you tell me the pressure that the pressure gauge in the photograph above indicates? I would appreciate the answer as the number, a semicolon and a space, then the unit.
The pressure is 20.5; bar
